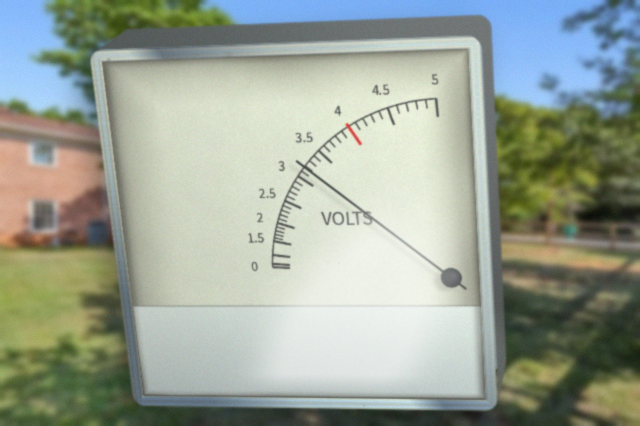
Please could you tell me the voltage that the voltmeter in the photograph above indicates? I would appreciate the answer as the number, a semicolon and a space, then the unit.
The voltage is 3.2; V
